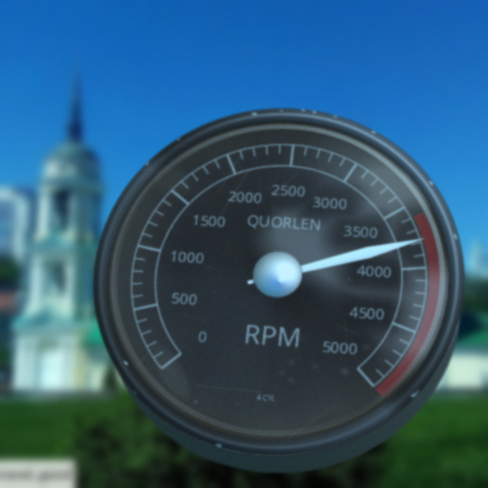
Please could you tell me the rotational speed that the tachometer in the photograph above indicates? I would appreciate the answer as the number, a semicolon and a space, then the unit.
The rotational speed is 3800; rpm
